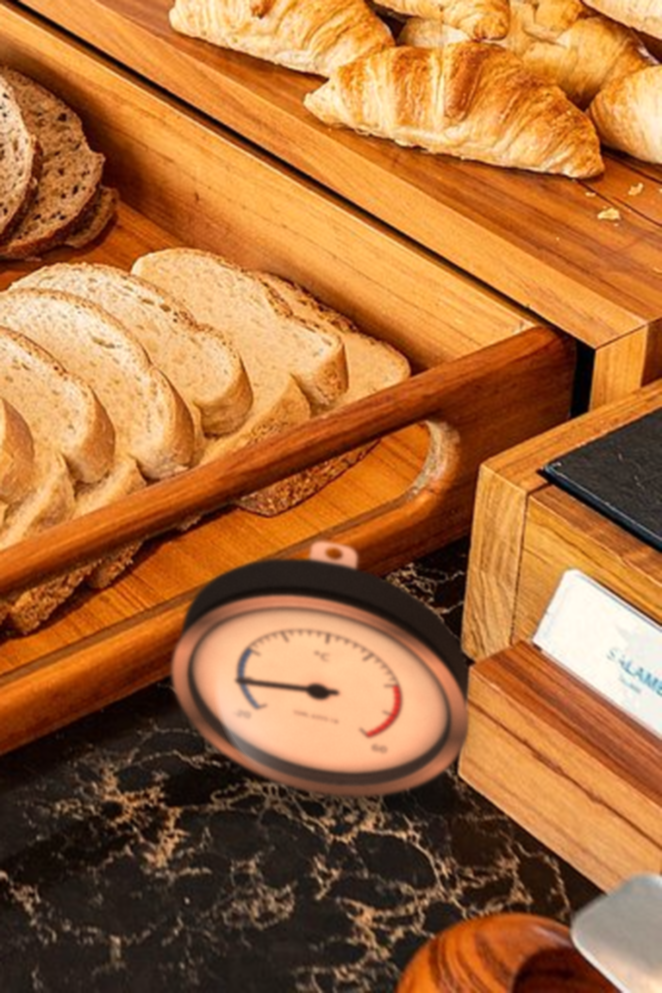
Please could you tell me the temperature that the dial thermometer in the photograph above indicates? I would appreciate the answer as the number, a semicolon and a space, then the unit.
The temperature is -10; °C
